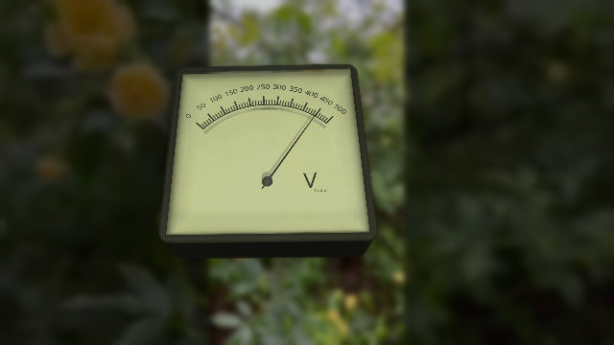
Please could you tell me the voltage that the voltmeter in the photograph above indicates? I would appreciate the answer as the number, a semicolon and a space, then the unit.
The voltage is 450; V
